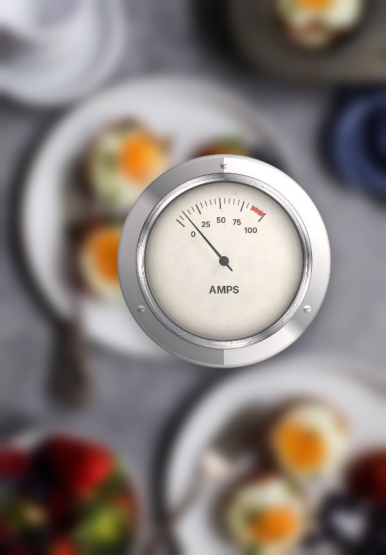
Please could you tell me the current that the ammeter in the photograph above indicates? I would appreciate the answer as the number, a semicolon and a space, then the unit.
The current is 10; A
